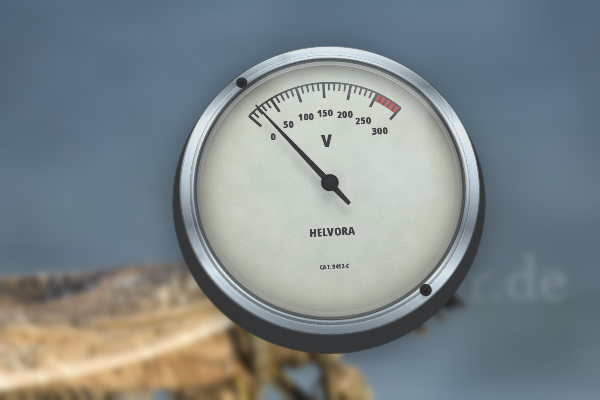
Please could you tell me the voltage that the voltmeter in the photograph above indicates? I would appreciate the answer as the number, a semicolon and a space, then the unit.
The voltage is 20; V
